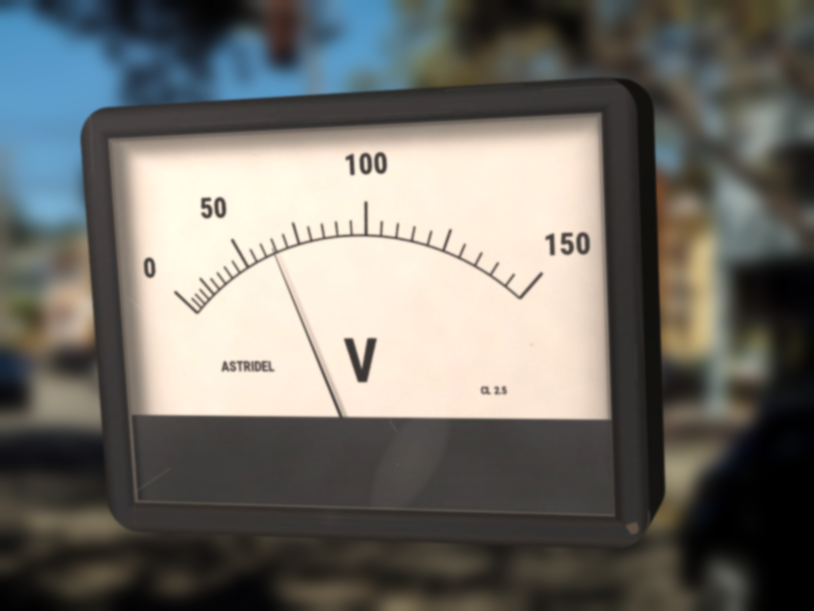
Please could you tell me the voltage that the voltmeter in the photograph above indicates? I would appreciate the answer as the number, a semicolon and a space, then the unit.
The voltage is 65; V
